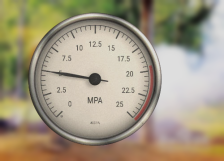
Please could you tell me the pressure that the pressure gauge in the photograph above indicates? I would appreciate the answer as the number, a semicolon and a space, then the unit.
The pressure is 5; MPa
